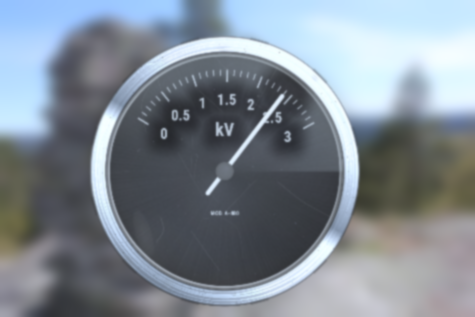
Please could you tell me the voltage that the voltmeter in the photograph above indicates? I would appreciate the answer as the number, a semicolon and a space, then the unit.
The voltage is 2.4; kV
